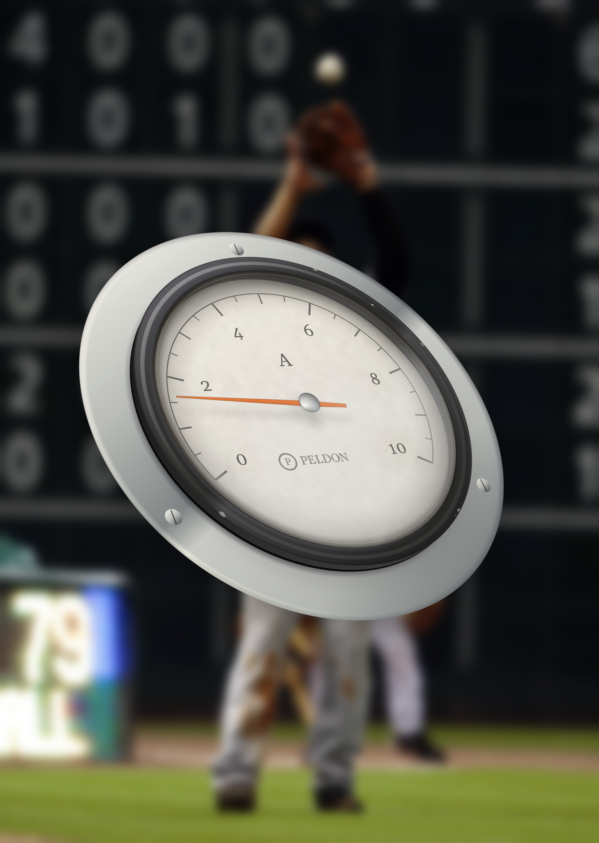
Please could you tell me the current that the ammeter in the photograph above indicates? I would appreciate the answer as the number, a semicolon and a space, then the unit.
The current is 1.5; A
